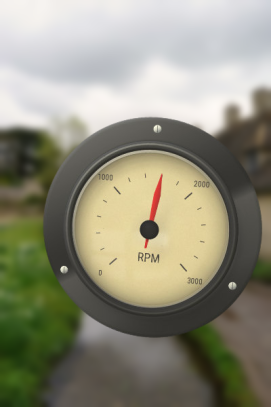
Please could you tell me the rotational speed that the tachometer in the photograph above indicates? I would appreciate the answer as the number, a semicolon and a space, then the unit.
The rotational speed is 1600; rpm
